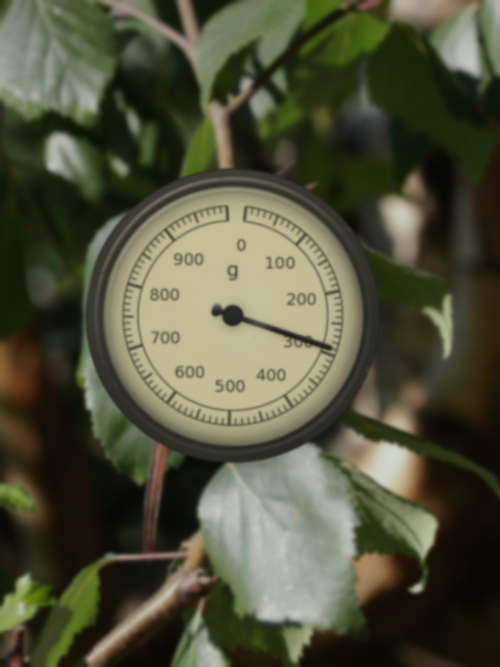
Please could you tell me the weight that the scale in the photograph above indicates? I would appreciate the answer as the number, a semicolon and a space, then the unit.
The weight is 290; g
